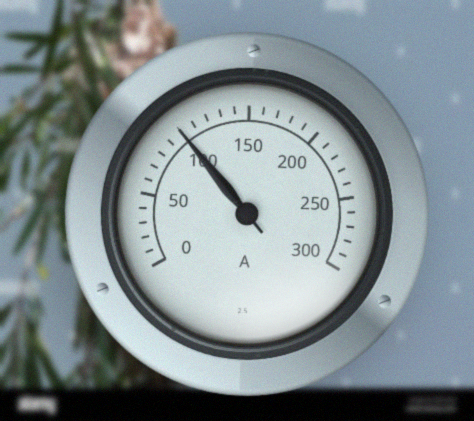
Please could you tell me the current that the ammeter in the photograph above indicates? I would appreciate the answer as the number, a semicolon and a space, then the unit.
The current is 100; A
